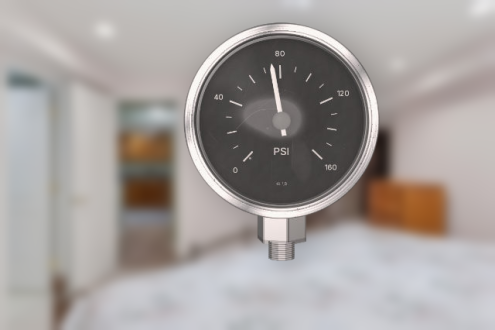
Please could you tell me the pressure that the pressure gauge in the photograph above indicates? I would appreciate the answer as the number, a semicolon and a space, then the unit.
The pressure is 75; psi
